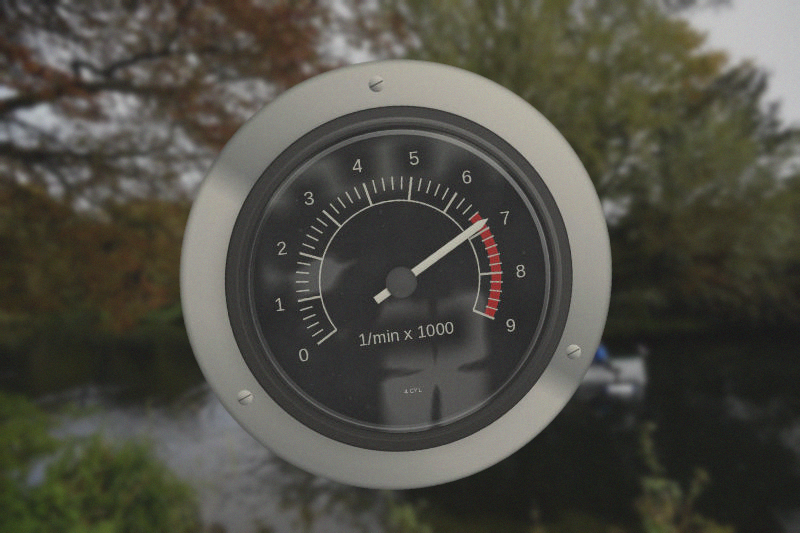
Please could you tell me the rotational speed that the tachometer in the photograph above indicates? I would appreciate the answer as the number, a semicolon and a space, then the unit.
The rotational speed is 6800; rpm
